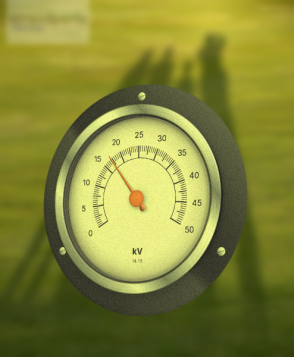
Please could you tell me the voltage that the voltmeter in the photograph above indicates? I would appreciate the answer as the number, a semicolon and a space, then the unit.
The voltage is 17.5; kV
